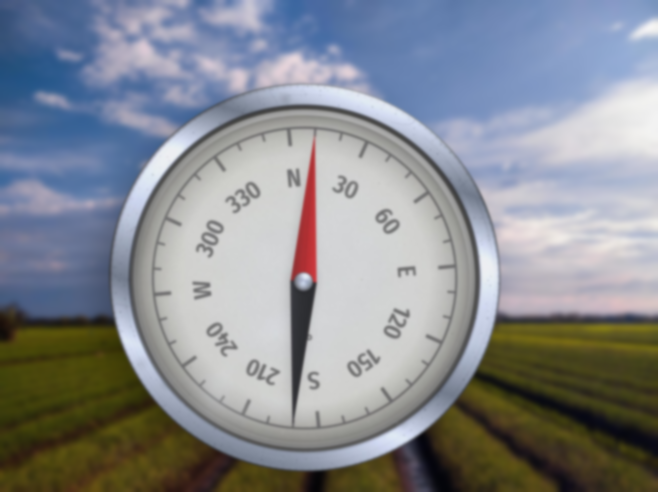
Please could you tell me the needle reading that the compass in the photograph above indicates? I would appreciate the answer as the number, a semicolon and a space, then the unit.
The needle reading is 10; °
